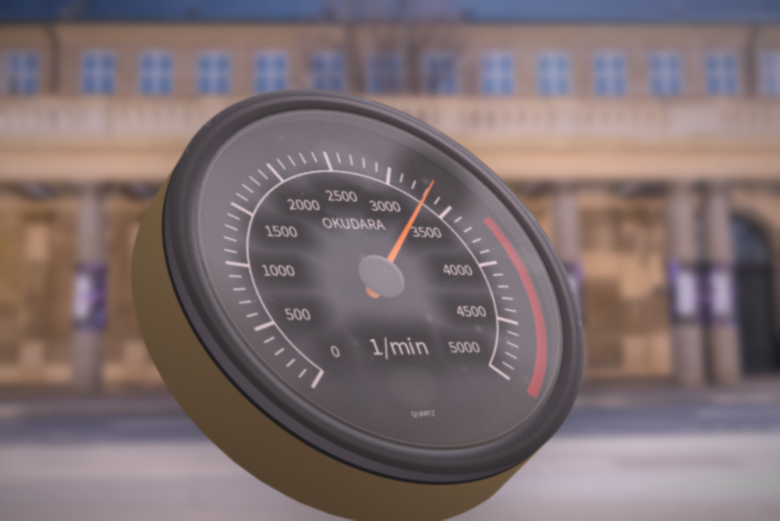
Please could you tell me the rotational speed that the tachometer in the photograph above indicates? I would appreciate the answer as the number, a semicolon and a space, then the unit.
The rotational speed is 3300; rpm
